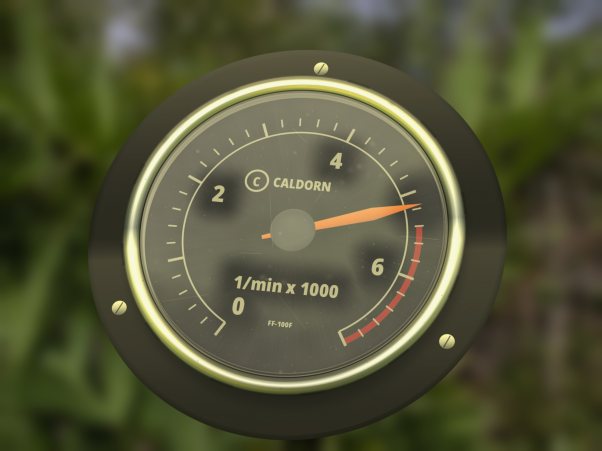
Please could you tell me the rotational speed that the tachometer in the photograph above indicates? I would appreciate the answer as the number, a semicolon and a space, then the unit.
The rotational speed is 5200; rpm
